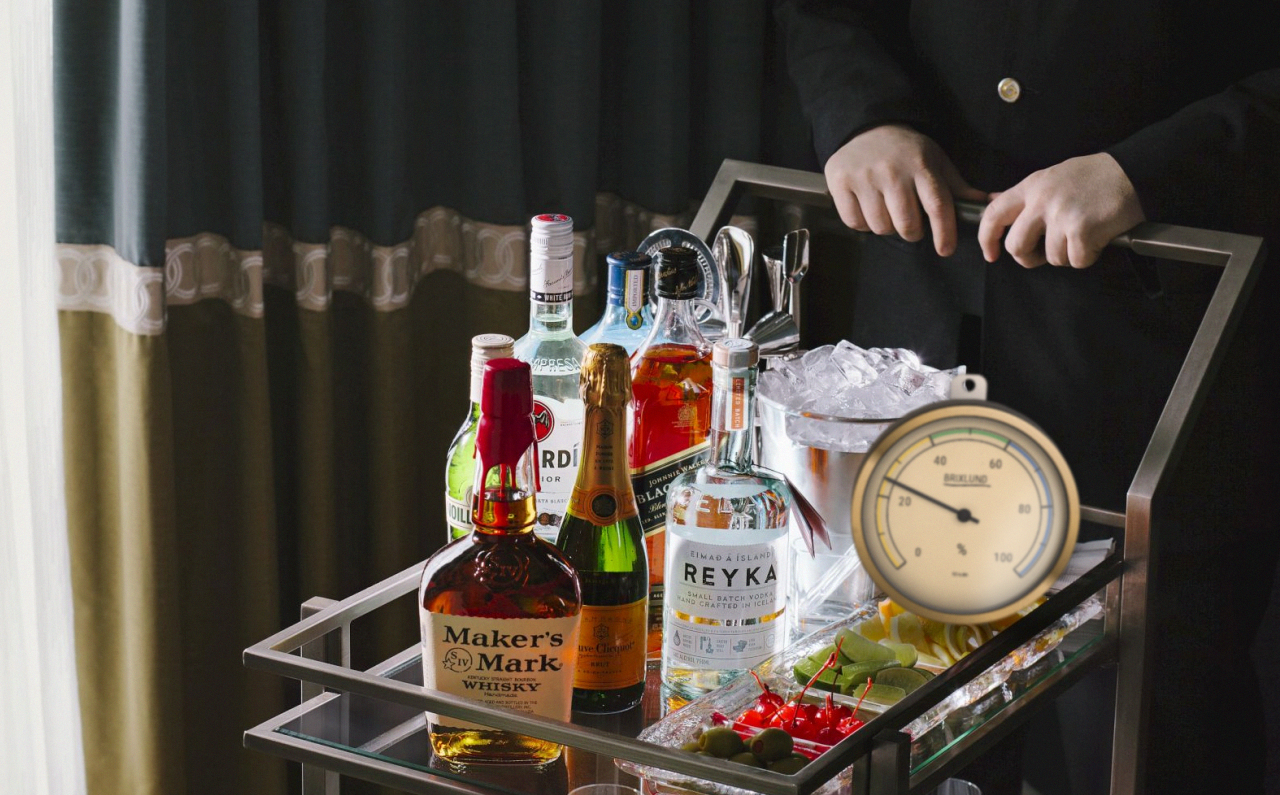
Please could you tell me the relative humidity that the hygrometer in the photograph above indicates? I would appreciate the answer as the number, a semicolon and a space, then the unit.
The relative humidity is 25; %
